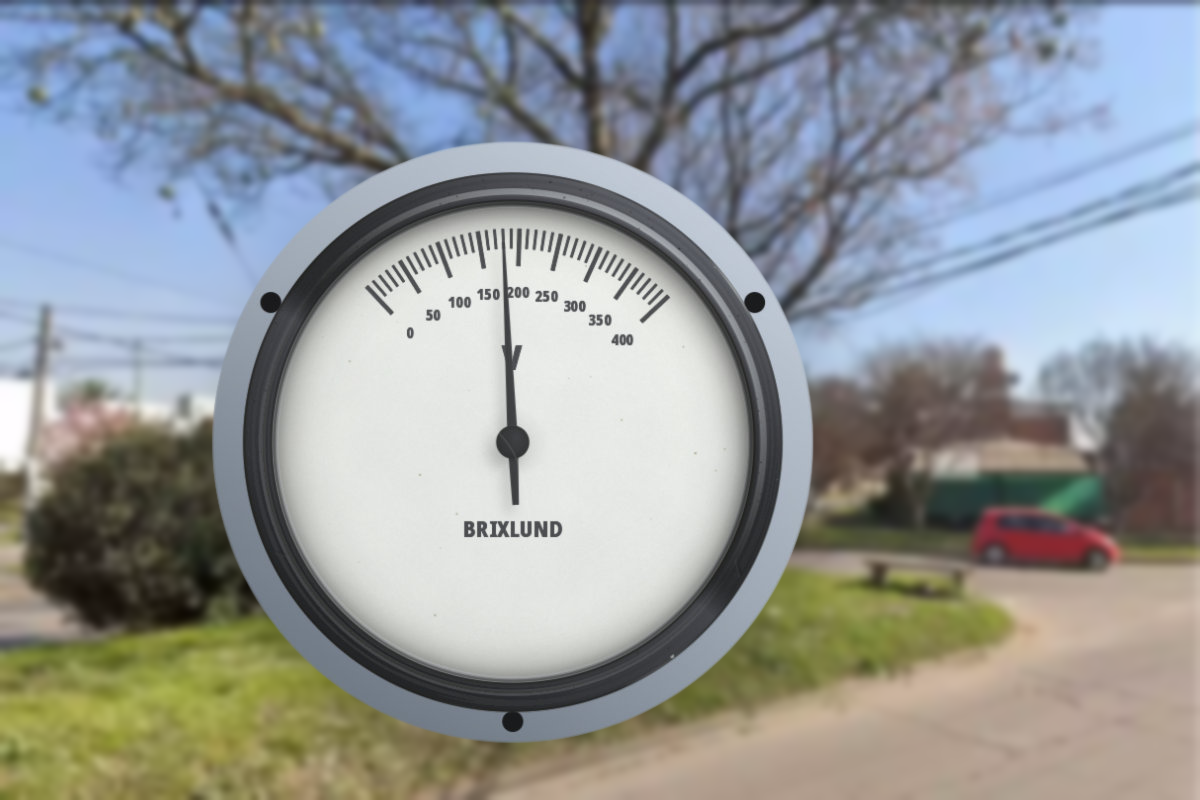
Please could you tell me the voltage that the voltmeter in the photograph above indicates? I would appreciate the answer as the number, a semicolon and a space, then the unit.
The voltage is 180; V
